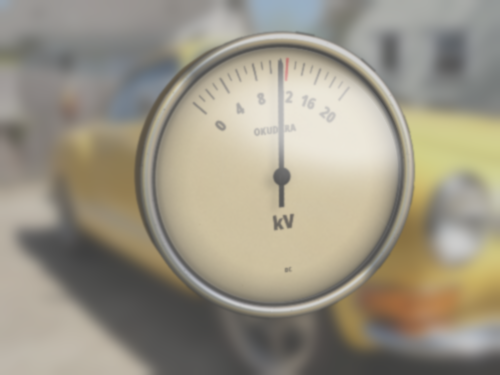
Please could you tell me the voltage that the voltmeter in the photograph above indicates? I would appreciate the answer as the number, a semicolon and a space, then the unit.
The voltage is 11; kV
